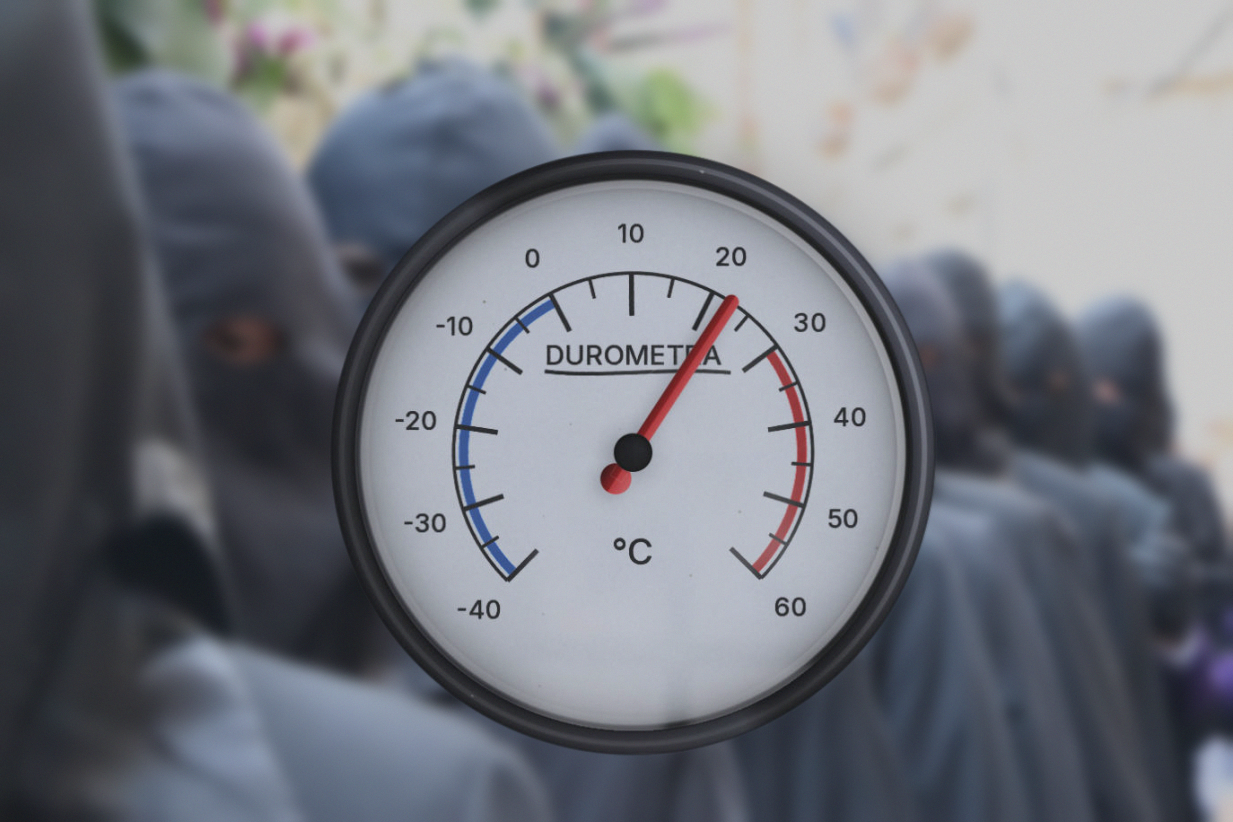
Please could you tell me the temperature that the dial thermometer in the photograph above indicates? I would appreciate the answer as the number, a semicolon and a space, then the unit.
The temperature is 22.5; °C
